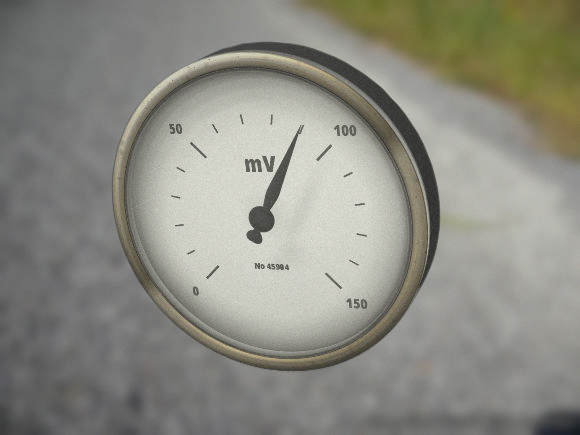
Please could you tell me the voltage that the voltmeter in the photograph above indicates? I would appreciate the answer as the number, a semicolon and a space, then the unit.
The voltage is 90; mV
